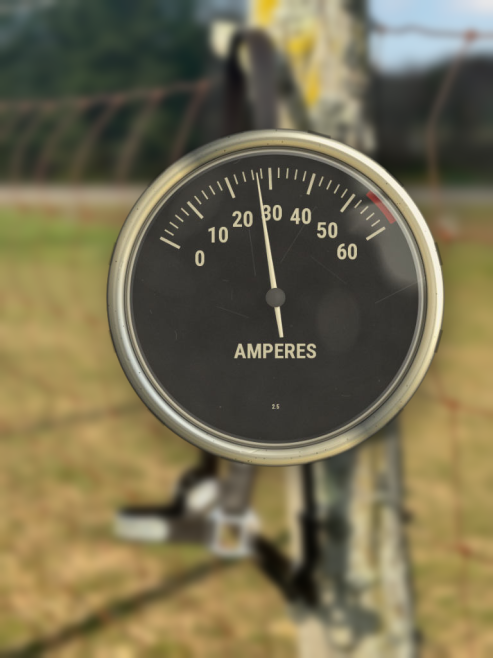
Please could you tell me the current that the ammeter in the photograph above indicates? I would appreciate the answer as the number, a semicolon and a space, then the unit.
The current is 27; A
